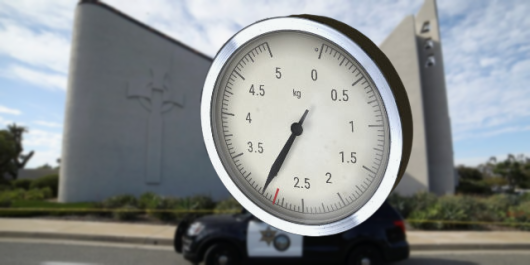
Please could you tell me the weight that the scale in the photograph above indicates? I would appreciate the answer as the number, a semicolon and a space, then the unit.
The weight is 3; kg
